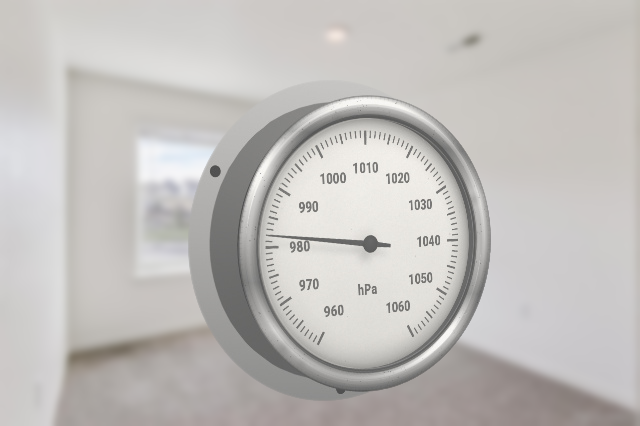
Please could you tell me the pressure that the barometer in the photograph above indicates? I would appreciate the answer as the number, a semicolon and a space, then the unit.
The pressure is 982; hPa
